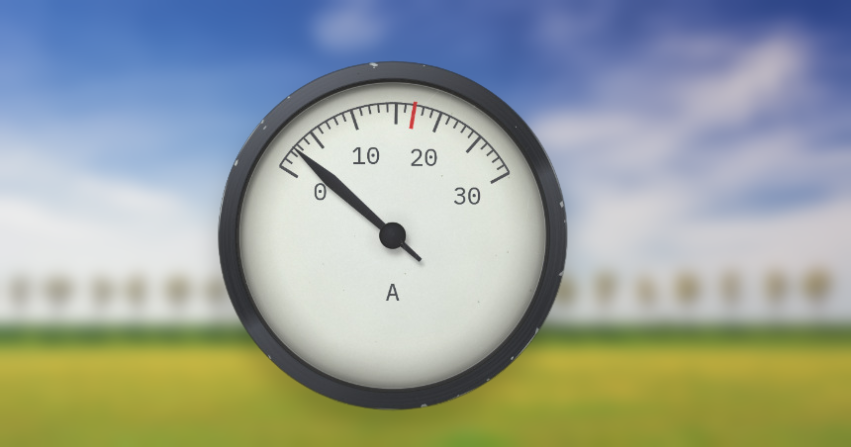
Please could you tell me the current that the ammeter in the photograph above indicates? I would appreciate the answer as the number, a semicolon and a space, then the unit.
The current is 2.5; A
